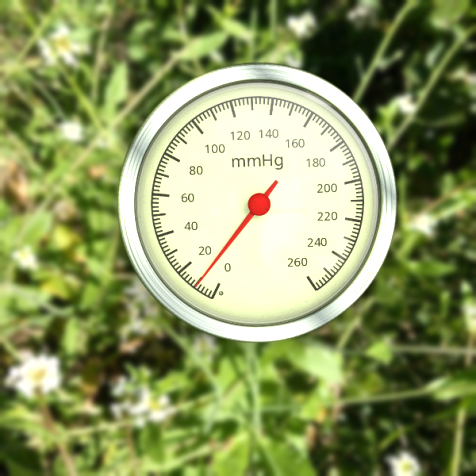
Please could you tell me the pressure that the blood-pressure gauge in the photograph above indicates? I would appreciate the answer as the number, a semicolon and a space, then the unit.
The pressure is 10; mmHg
